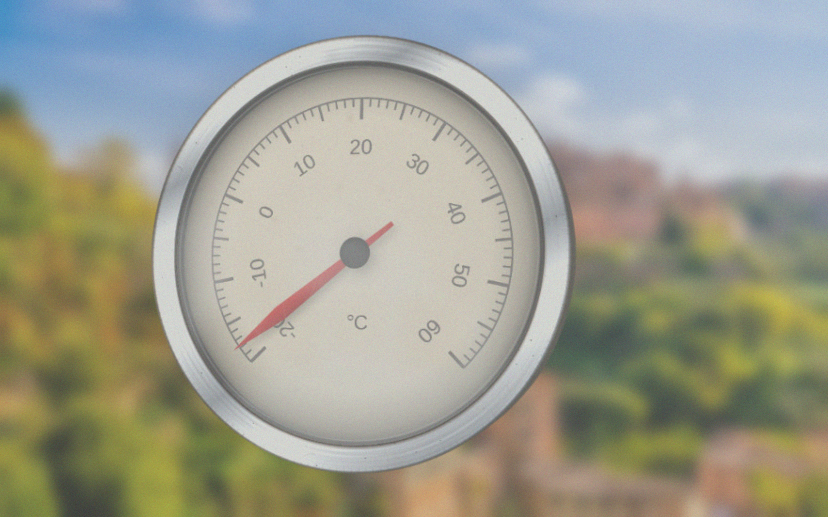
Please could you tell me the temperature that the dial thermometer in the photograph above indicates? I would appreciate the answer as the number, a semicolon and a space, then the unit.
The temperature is -18; °C
